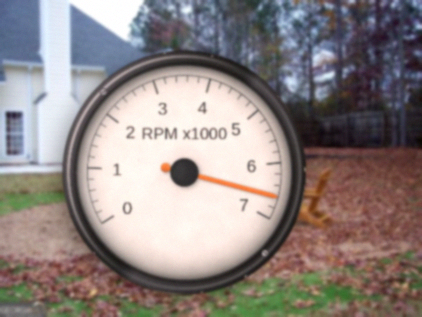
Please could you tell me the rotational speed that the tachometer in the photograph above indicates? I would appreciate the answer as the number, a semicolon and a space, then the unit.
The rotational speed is 6600; rpm
